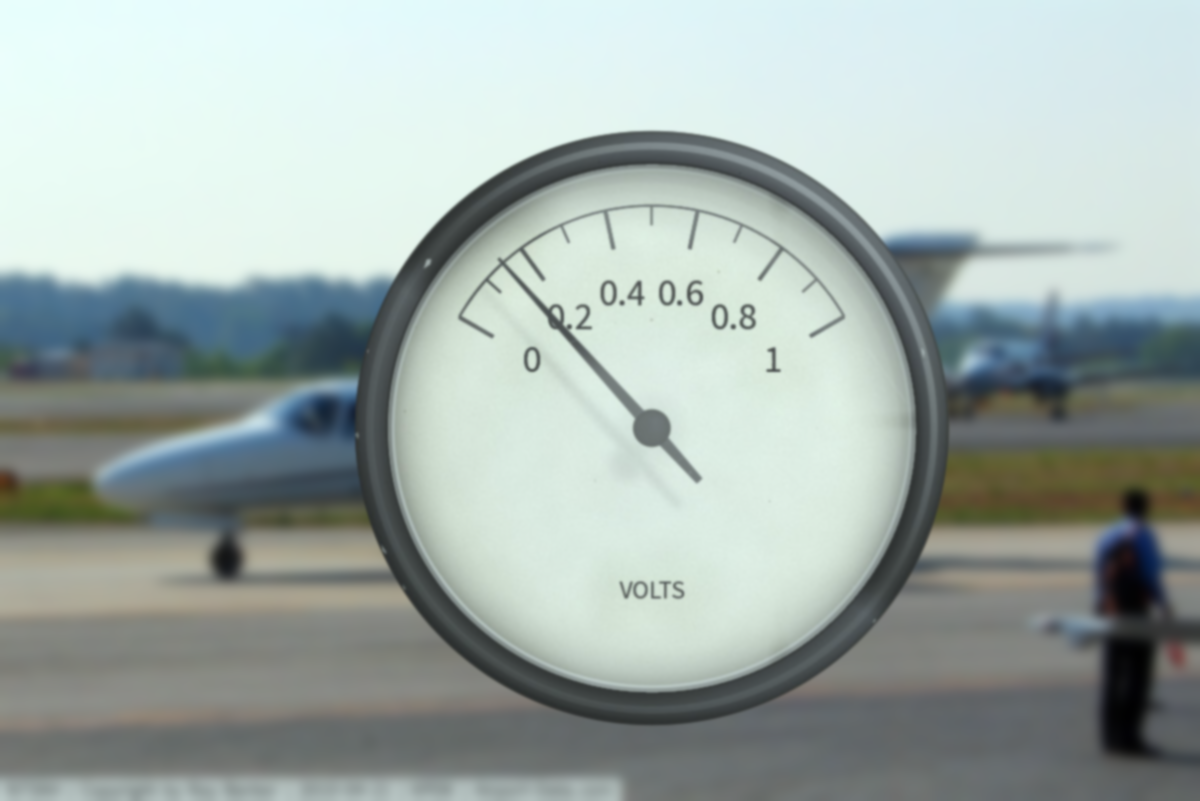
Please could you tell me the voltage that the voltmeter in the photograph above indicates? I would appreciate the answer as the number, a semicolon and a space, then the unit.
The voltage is 0.15; V
